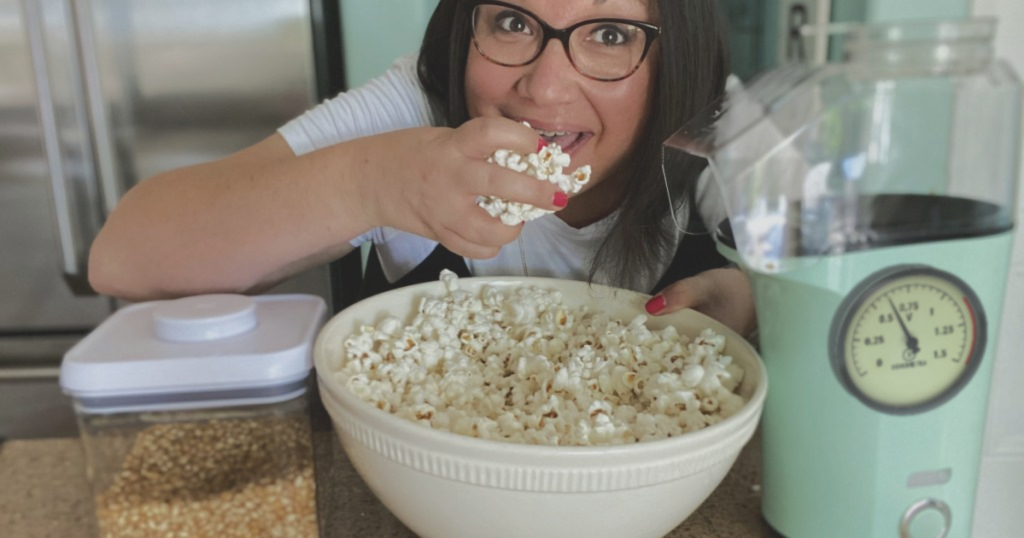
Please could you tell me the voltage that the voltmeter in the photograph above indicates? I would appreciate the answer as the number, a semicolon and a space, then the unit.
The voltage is 0.6; V
